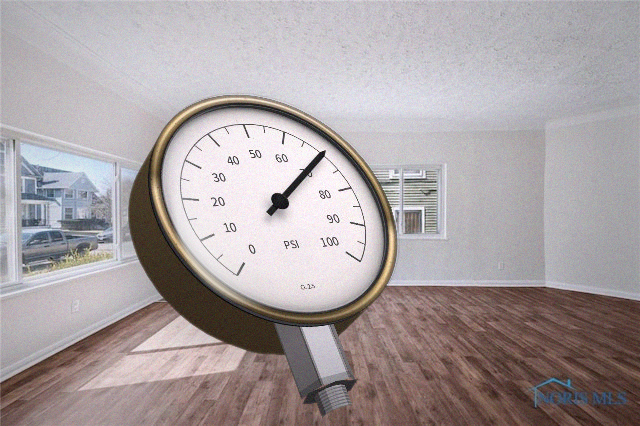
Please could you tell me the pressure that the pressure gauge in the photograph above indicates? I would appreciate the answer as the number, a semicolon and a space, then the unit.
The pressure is 70; psi
